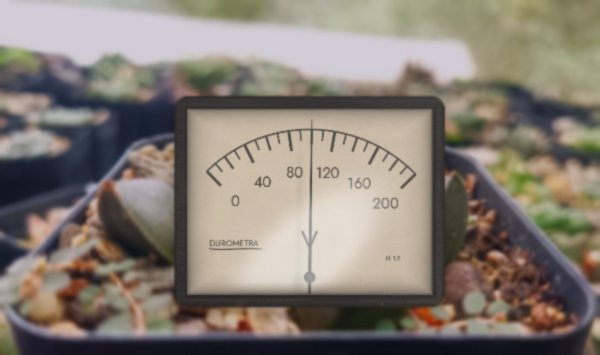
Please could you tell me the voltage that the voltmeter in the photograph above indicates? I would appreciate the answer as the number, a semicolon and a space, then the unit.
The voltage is 100; V
